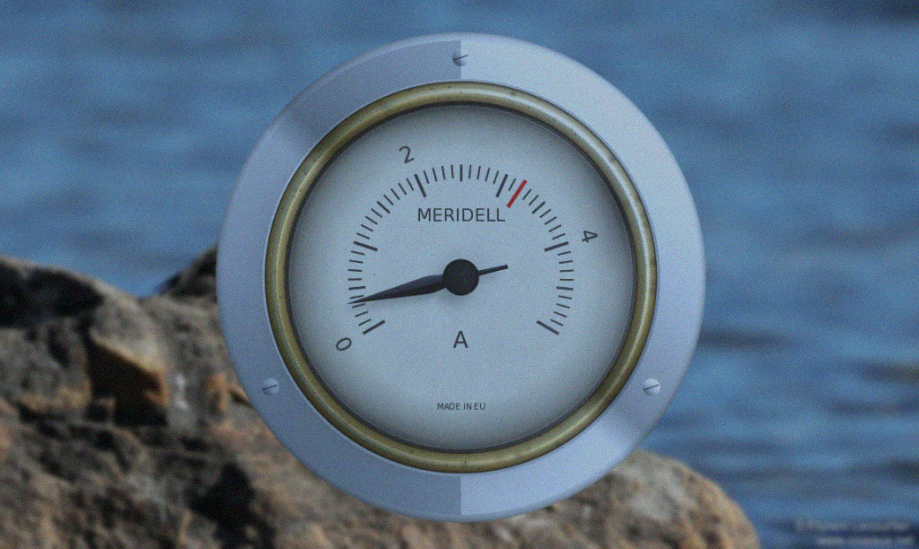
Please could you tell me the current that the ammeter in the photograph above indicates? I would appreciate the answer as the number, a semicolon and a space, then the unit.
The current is 0.35; A
